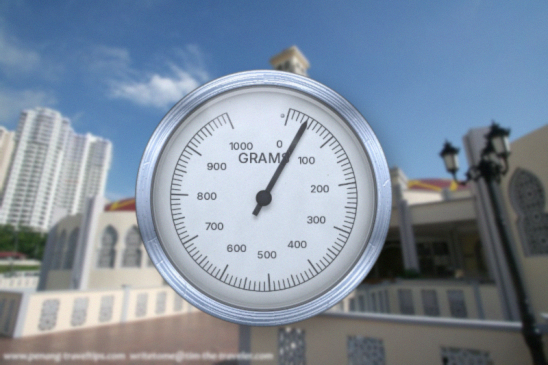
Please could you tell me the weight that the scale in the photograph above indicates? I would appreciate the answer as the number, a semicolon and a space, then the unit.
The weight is 40; g
